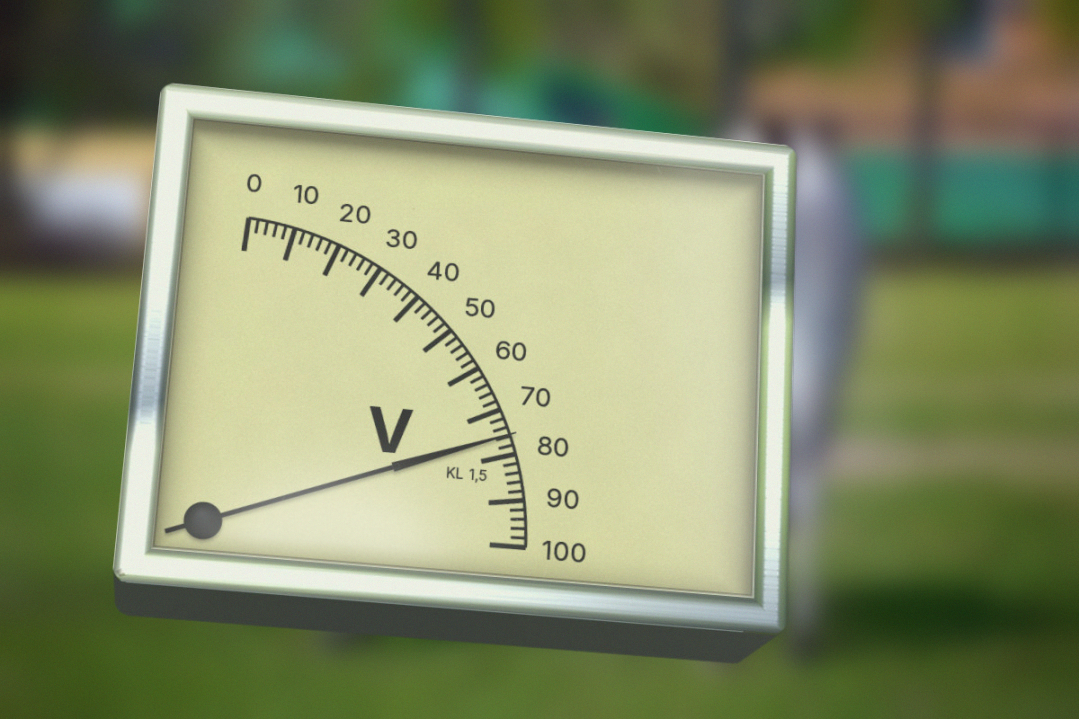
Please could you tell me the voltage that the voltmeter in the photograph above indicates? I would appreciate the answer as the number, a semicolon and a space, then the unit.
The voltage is 76; V
